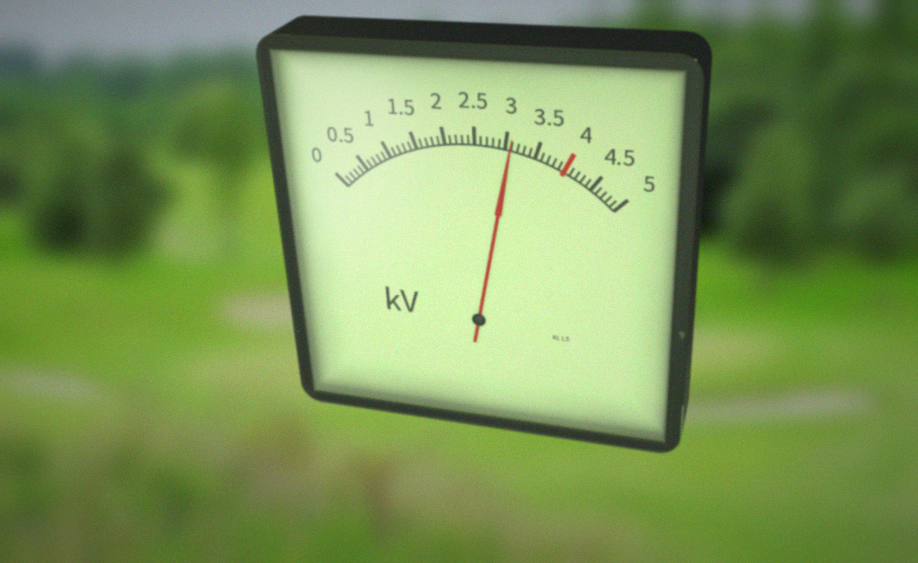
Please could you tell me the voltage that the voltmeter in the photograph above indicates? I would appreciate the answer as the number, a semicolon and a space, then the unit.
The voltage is 3.1; kV
